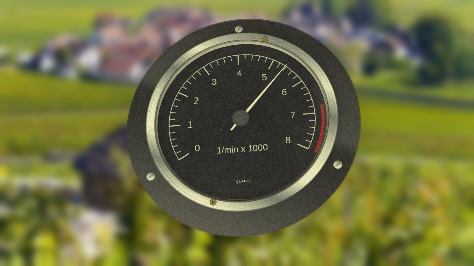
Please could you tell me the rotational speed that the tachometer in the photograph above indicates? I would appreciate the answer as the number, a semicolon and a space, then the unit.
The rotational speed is 5400; rpm
